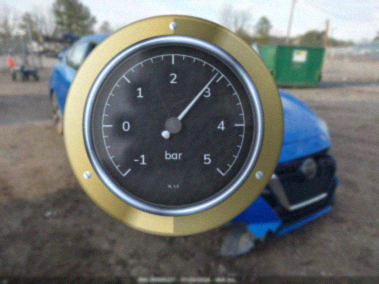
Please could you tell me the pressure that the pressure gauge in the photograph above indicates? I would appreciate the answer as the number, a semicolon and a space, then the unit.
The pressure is 2.9; bar
